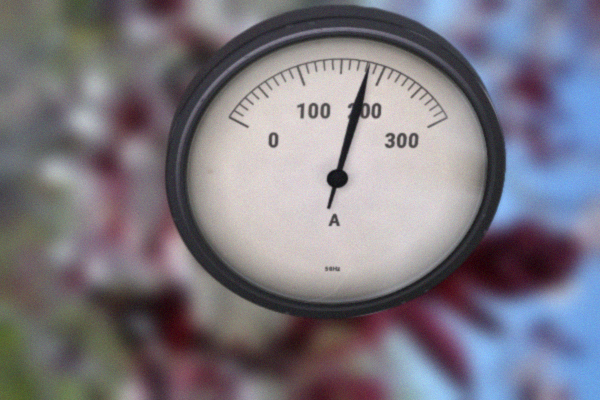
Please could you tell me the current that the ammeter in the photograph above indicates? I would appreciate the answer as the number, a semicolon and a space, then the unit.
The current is 180; A
